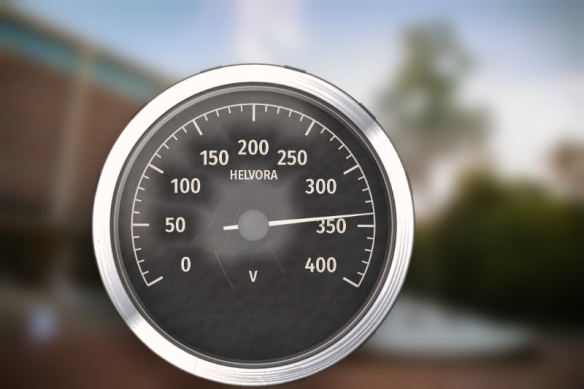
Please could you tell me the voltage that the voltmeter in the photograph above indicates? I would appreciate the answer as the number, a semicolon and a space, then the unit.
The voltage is 340; V
